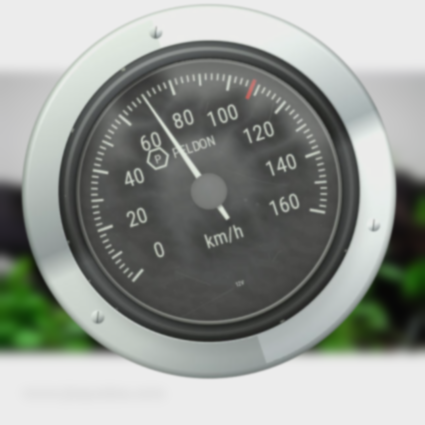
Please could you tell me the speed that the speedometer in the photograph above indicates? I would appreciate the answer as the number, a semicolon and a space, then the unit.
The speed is 70; km/h
